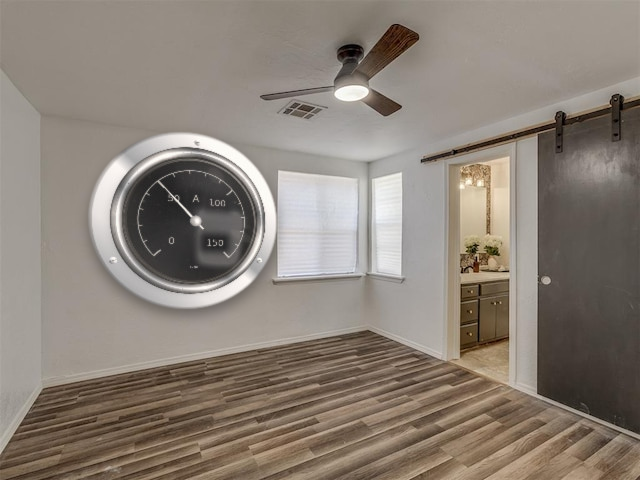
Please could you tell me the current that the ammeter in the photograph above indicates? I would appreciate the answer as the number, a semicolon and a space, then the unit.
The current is 50; A
